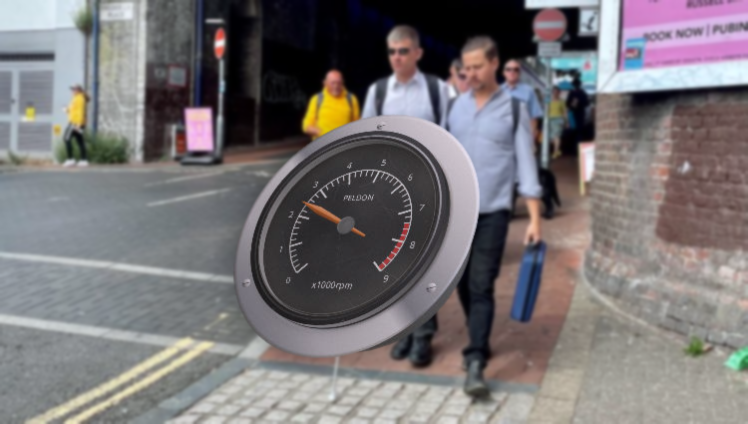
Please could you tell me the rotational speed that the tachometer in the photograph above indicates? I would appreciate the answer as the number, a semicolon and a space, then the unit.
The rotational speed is 2400; rpm
